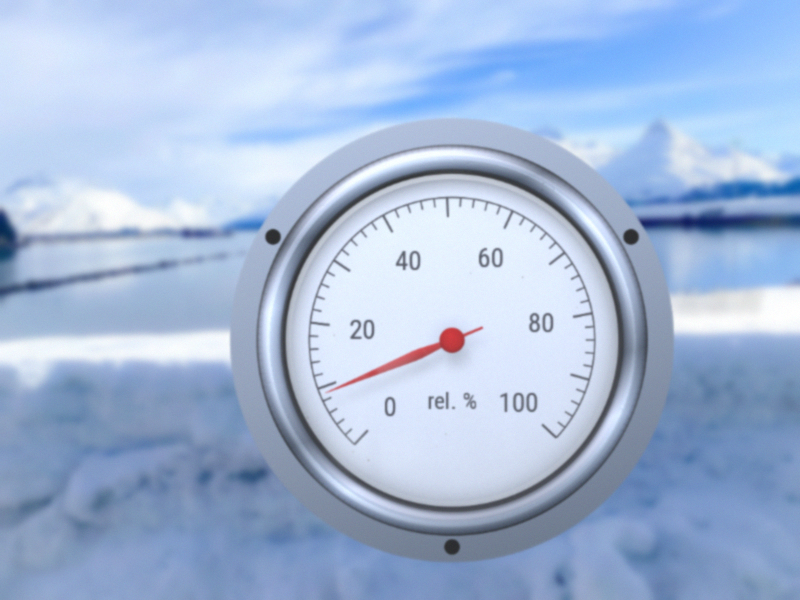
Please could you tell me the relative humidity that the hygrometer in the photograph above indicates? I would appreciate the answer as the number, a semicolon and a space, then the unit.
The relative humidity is 9; %
